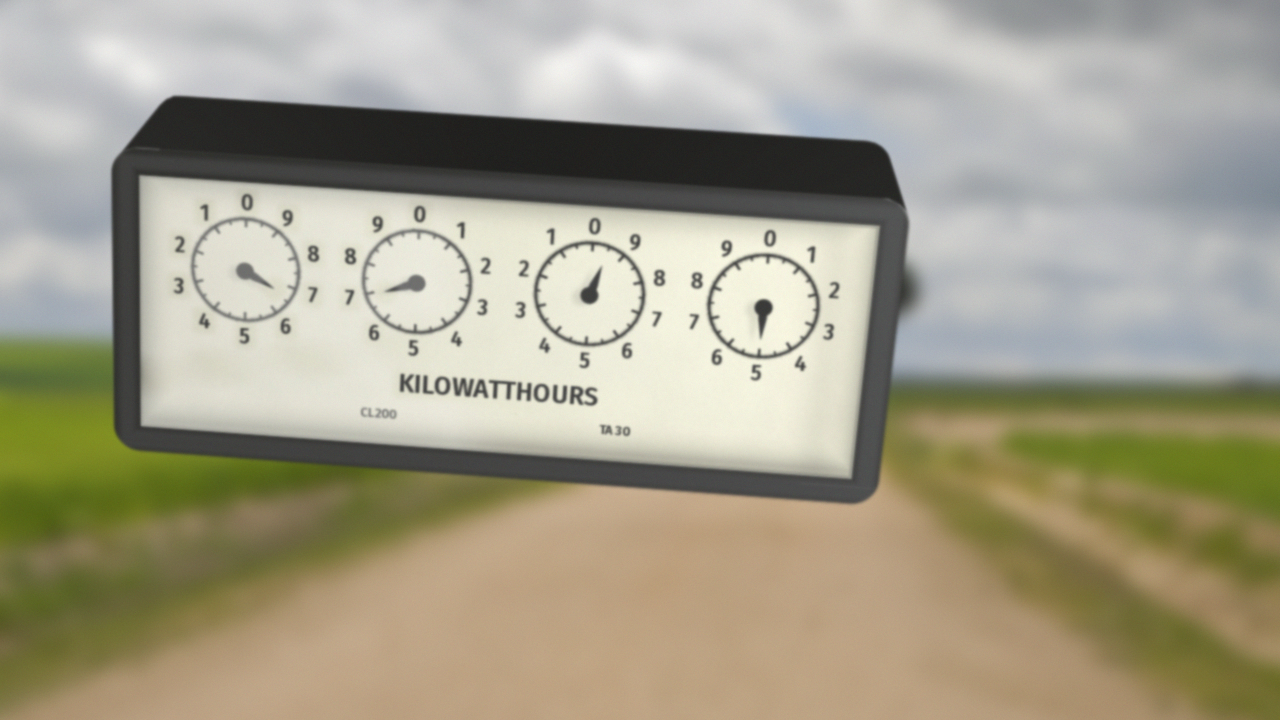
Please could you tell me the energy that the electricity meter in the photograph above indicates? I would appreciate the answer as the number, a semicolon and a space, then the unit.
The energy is 6695; kWh
